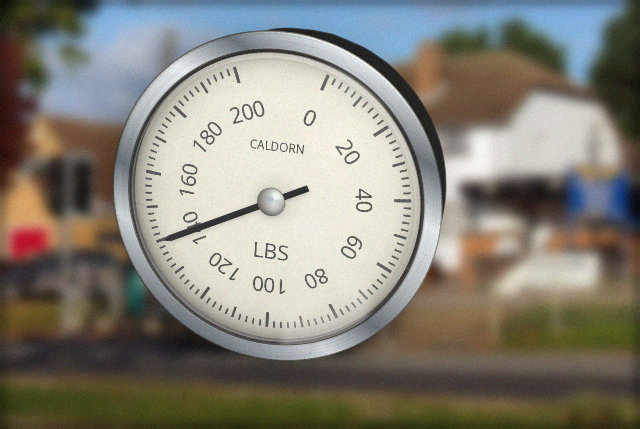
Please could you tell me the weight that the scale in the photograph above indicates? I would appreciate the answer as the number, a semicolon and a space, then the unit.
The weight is 140; lb
